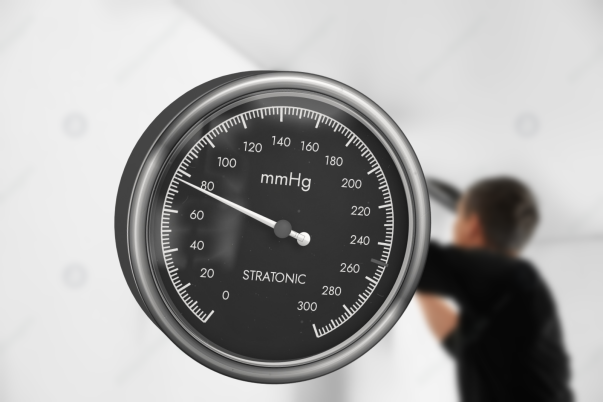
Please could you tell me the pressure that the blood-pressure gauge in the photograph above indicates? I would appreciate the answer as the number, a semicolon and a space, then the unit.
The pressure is 76; mmHg
